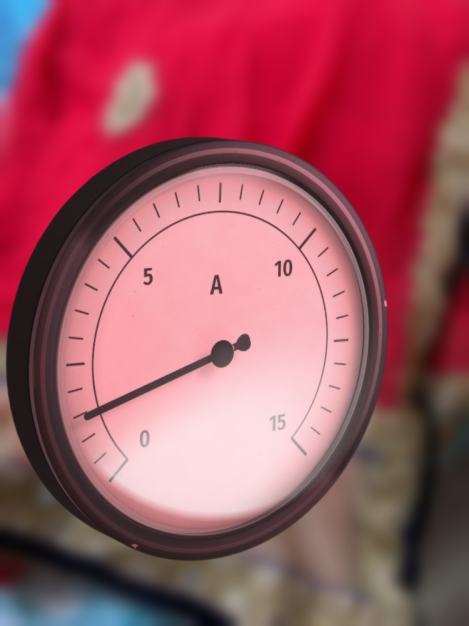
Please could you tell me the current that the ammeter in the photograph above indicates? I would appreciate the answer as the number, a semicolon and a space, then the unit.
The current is 1.5; A
